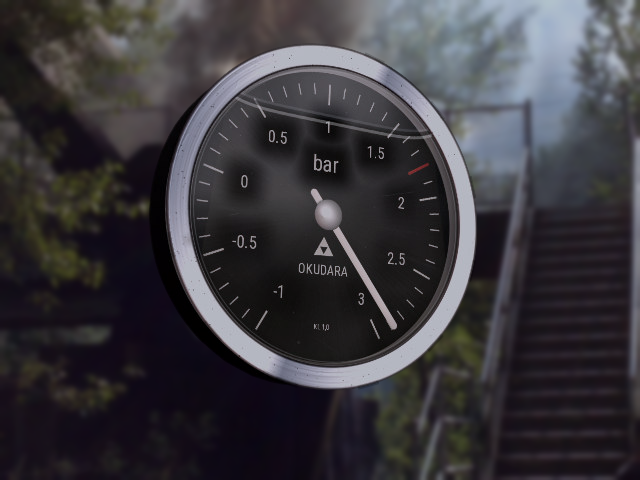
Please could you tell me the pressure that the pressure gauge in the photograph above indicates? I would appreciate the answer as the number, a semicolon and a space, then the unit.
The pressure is 2.9; bar
